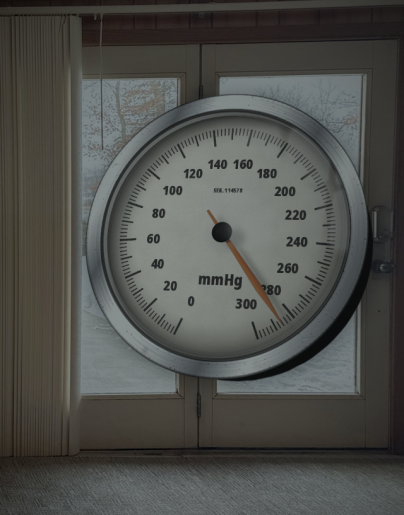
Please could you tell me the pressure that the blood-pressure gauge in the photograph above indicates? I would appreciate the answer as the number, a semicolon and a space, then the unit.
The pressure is 286; mmHg
